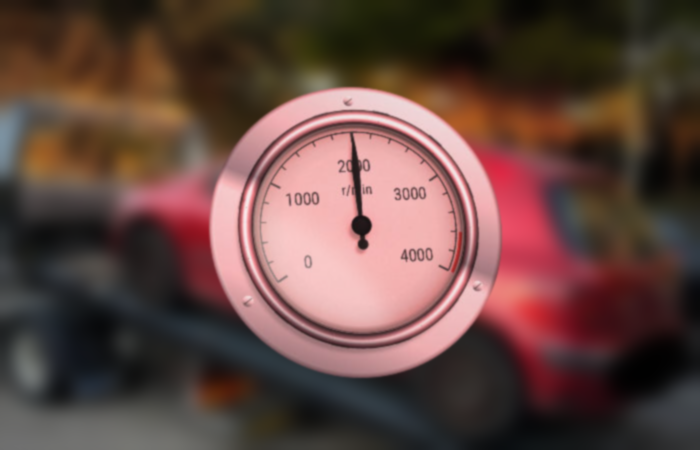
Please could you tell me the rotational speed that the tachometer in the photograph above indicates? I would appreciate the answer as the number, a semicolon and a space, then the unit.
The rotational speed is 2000; rpm
